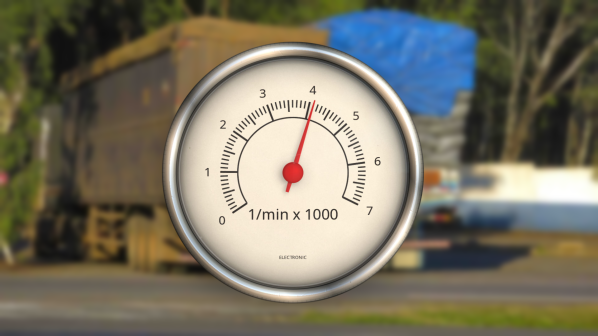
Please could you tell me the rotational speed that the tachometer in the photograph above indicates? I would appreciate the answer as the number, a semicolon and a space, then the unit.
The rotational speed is 4100; rpm
